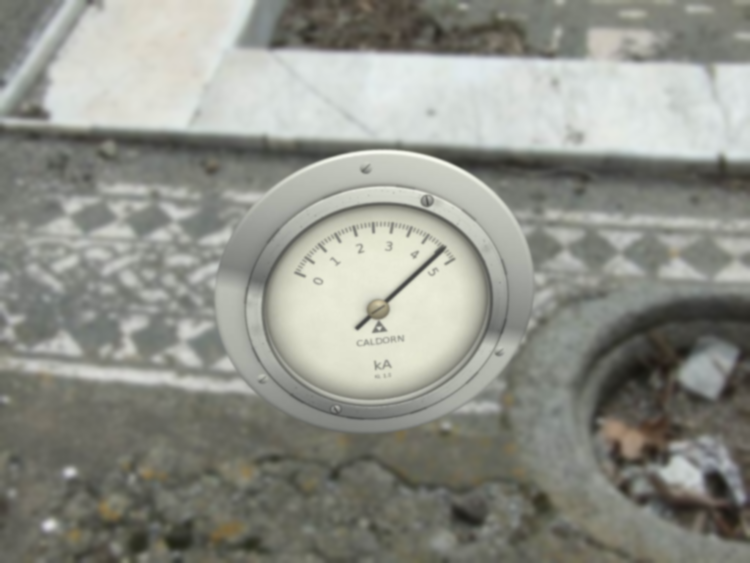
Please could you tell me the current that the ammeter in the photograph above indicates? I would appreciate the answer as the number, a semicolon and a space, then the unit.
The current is 4.5; kA
